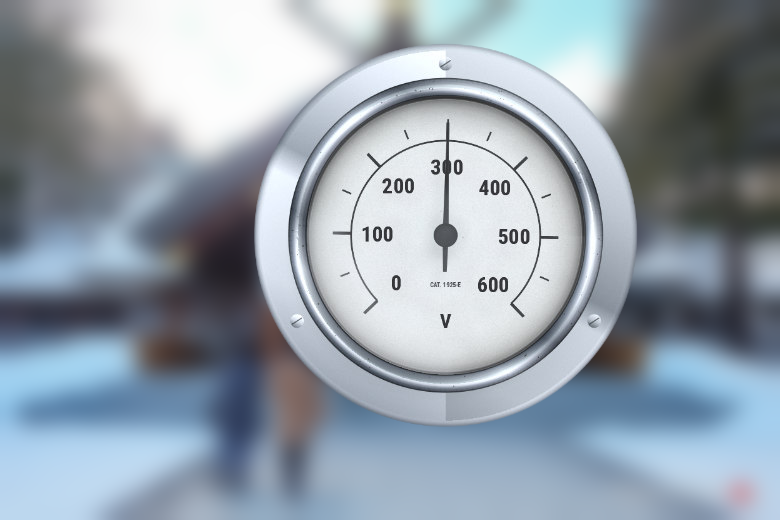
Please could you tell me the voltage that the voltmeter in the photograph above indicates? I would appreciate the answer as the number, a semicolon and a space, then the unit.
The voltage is 300; V
